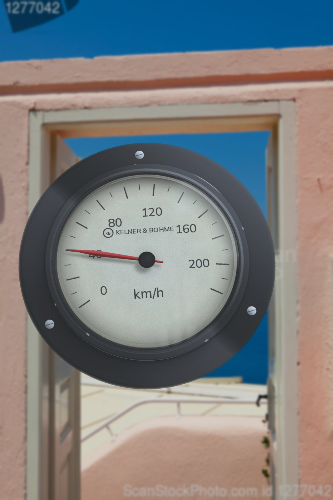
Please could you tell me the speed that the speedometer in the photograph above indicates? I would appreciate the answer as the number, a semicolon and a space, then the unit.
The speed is 40; km/h
